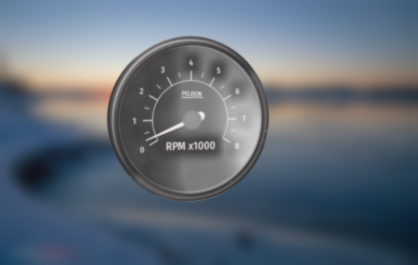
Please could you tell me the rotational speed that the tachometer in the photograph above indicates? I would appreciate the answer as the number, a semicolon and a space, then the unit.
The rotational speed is 250; rpm
